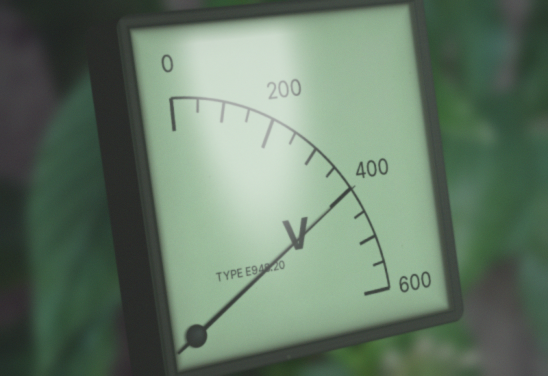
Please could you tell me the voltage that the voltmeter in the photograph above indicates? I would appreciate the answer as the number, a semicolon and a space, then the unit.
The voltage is 400; V
